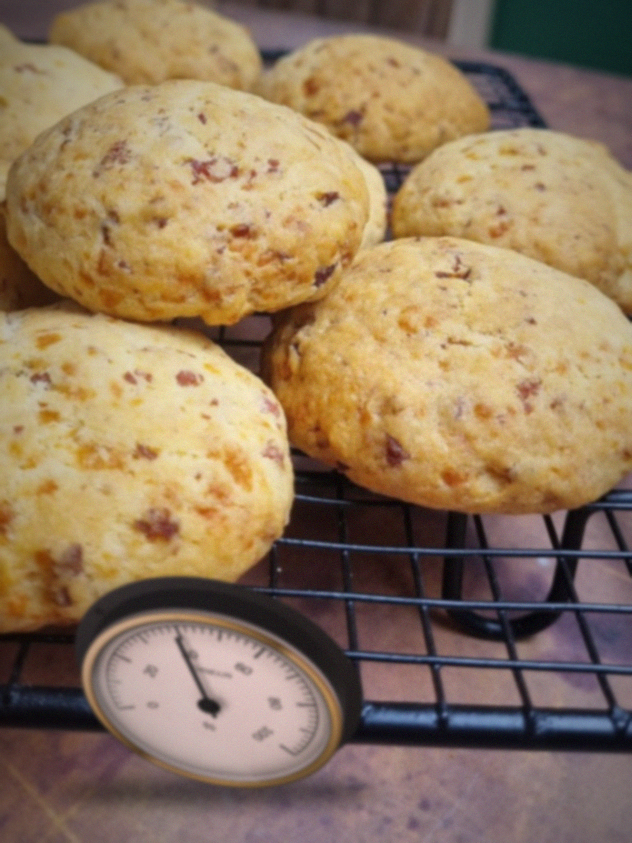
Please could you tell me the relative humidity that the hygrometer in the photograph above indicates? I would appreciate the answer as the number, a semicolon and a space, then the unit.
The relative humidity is 40; %
